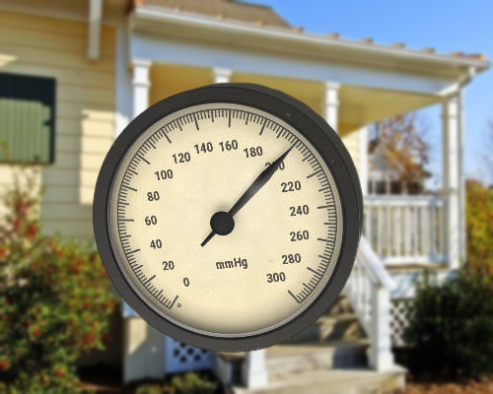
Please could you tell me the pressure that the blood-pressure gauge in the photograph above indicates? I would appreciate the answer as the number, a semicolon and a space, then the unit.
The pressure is 200; mmHg
